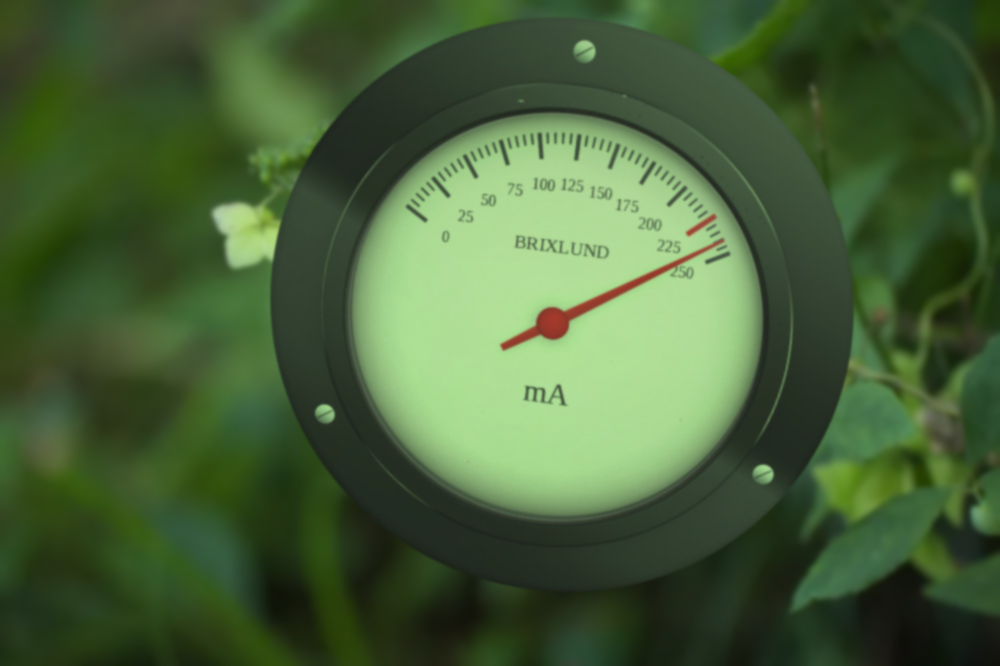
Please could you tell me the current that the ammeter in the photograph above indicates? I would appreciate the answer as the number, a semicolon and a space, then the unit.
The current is 240; mA
